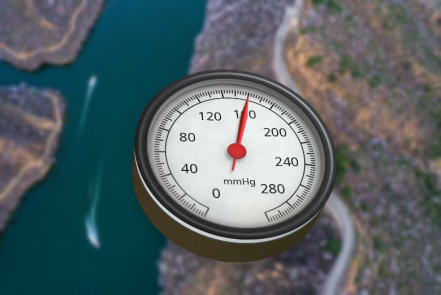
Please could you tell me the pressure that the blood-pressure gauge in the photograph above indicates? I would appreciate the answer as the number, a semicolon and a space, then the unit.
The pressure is 160; mmHg
